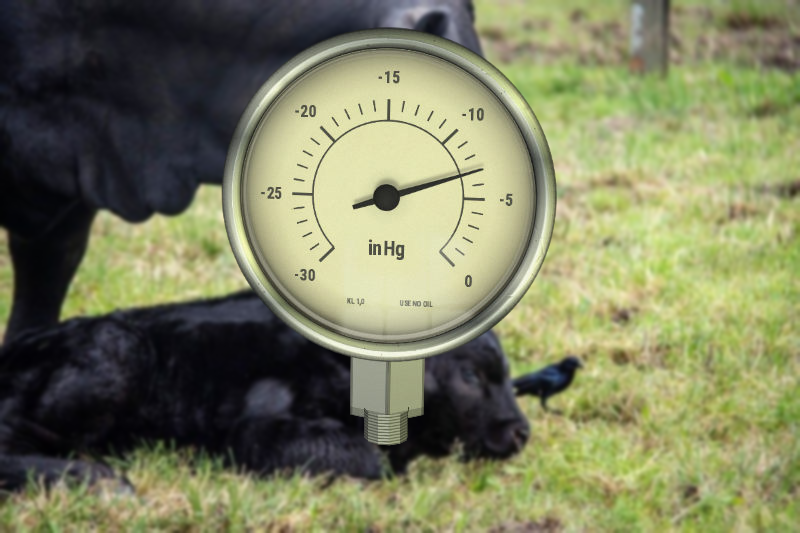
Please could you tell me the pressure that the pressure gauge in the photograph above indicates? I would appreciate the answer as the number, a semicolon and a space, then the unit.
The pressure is -7; inHg
